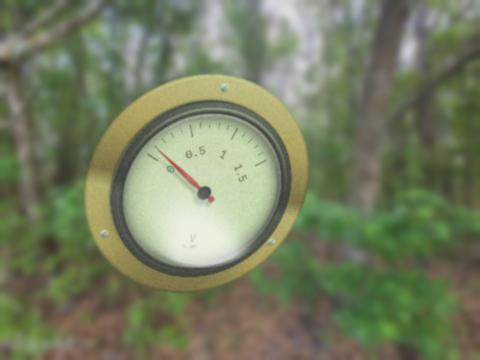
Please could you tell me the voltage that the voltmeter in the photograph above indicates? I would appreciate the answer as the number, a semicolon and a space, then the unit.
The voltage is 0.1; V
